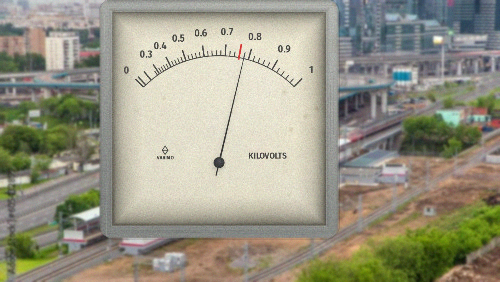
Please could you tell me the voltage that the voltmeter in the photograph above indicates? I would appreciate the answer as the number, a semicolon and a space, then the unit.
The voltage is 0.78; kV
